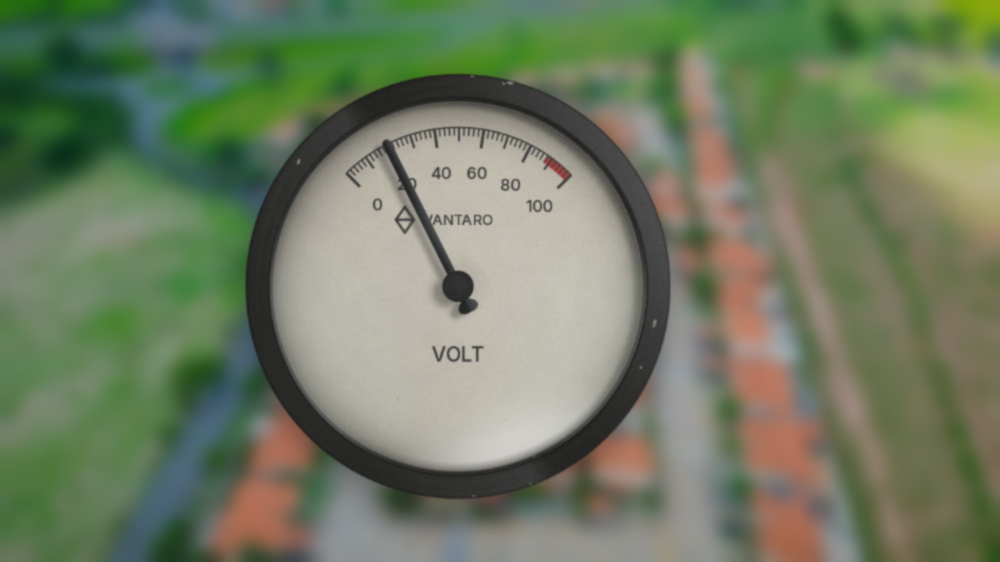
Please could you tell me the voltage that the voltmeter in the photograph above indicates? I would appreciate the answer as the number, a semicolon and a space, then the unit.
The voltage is 20; V
